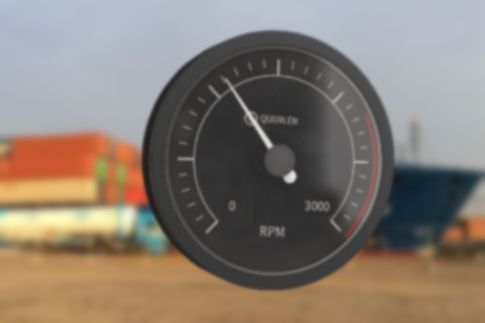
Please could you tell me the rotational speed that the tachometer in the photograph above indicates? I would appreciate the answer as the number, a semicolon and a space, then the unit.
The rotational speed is 1100; rpm
